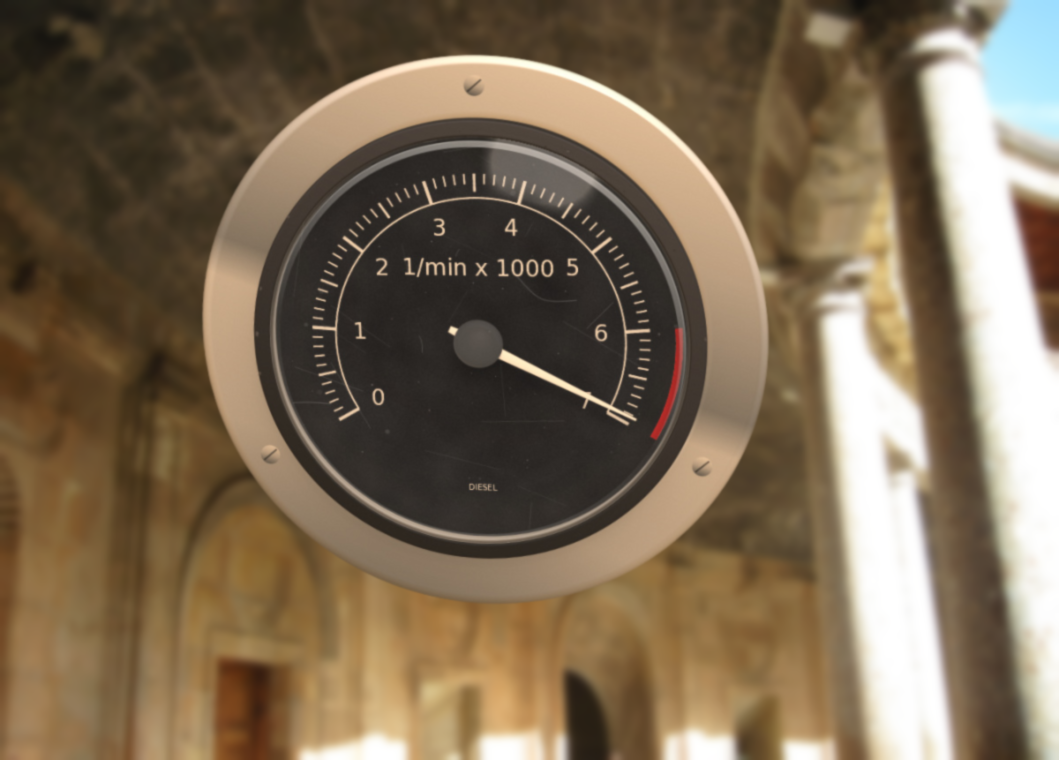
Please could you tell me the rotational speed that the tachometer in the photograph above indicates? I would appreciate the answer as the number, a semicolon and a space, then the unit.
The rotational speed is 6900; rpm
